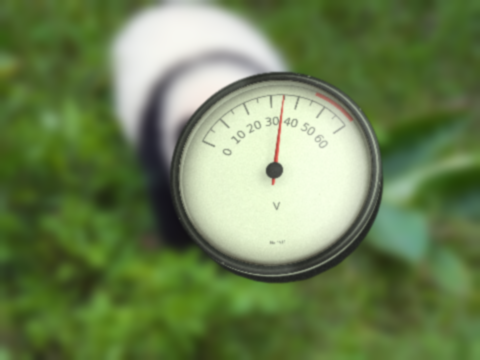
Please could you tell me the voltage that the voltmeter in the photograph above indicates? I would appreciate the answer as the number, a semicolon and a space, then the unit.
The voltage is 35; V
